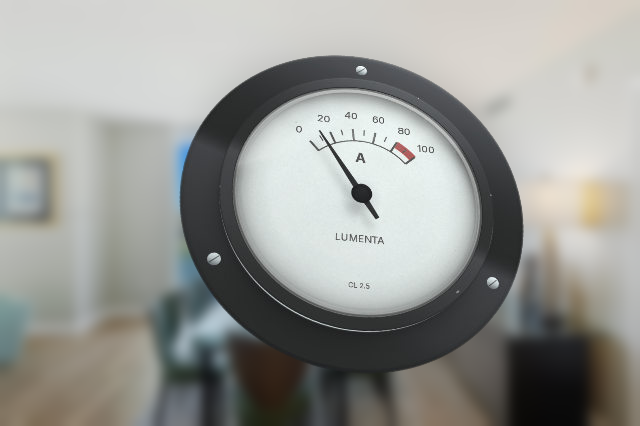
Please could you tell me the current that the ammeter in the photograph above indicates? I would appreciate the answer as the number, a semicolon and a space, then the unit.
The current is 10; A
